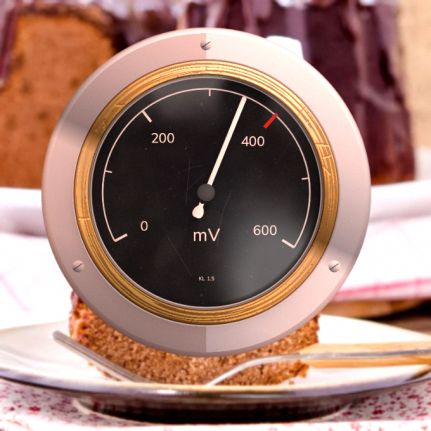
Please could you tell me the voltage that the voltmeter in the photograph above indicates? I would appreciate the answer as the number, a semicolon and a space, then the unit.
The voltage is 350; mV
